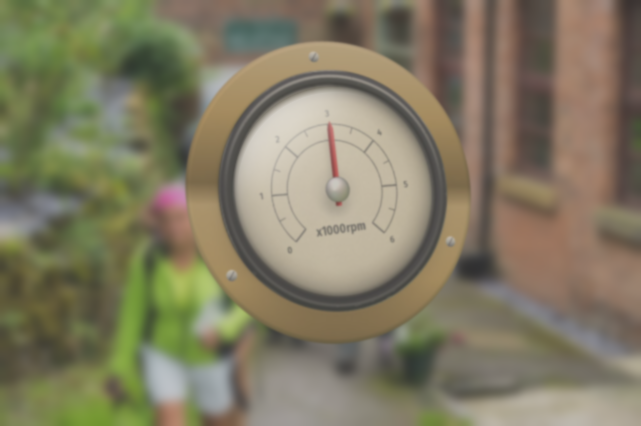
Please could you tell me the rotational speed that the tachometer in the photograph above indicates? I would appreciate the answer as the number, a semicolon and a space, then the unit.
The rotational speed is 3000; rpm
